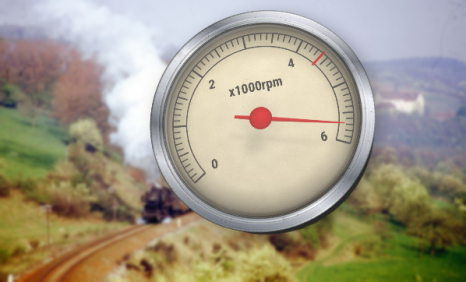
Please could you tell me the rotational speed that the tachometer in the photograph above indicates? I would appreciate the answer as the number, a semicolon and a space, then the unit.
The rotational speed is 5700; rpm
